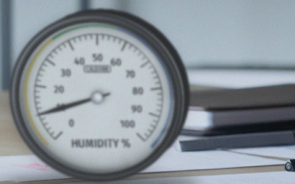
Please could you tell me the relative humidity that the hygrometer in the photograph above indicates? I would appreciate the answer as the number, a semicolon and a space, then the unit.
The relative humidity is 10; %
